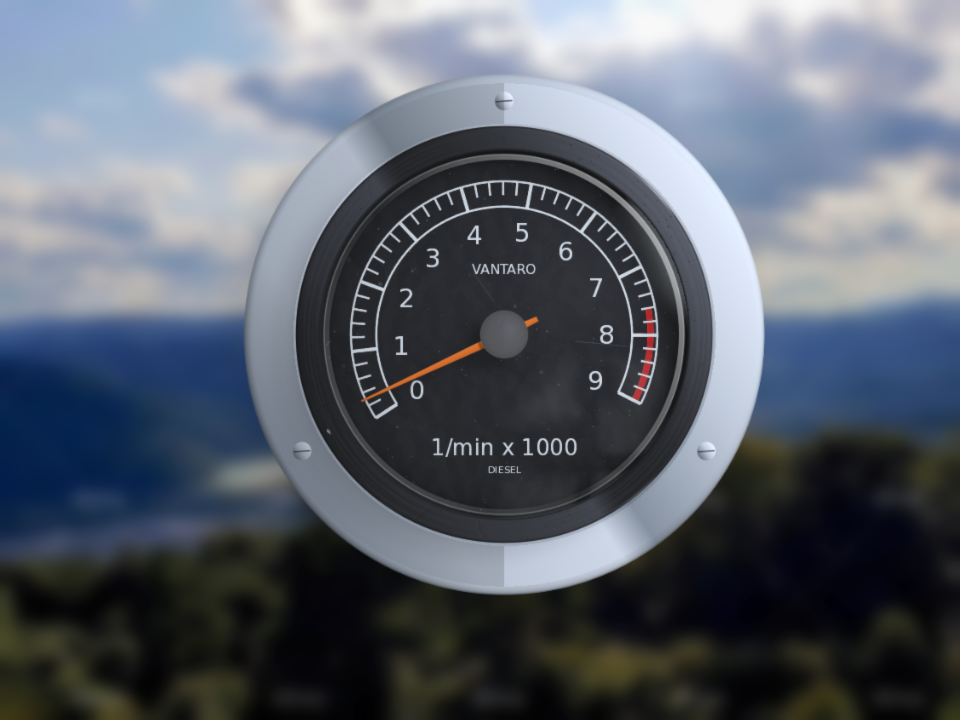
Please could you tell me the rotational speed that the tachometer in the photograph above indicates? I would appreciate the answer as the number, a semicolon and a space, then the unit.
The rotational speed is 300; rpm
